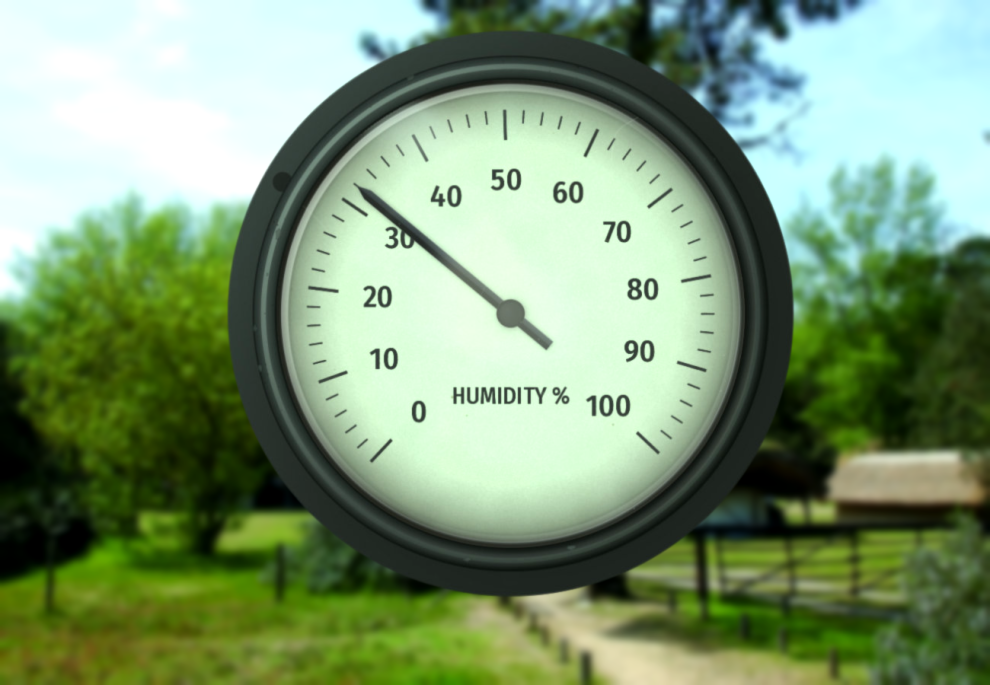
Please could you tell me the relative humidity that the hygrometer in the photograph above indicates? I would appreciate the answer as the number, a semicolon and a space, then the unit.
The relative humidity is 32; %
